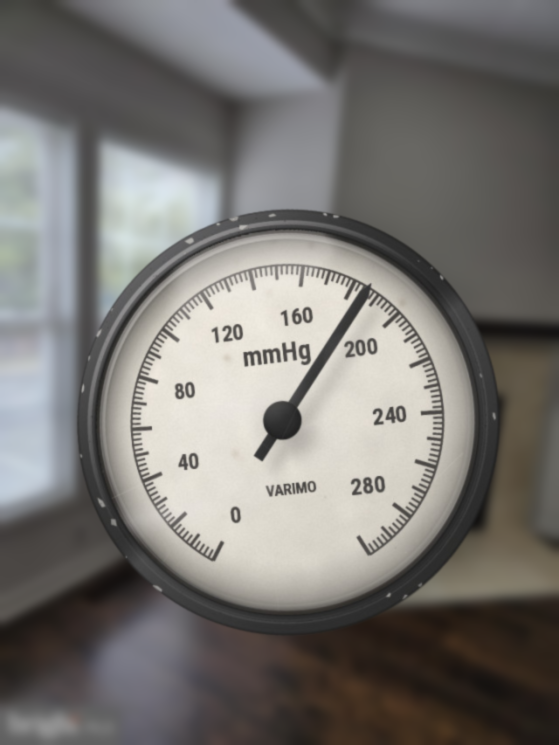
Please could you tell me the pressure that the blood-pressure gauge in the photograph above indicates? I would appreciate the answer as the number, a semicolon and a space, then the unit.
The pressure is 186; mmHg
